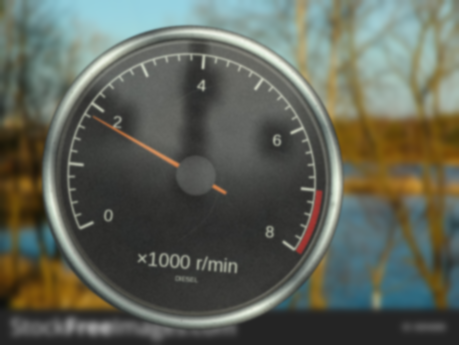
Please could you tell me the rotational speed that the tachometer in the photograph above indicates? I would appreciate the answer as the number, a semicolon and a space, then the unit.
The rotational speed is 1800; rpm
